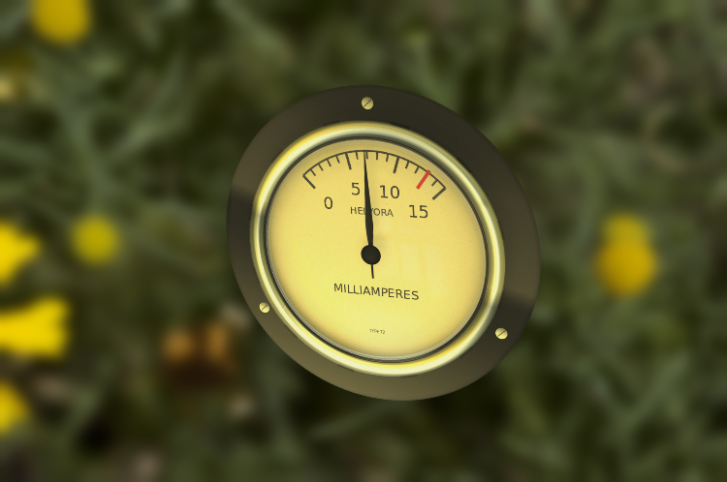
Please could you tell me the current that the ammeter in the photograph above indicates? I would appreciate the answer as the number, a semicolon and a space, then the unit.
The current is 7; mA
